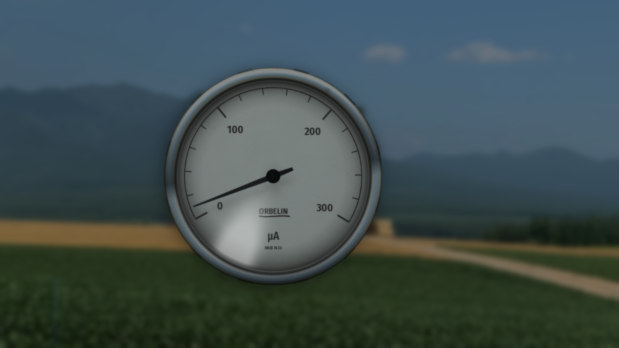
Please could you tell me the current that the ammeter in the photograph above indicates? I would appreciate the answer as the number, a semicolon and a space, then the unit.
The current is 10; µA
